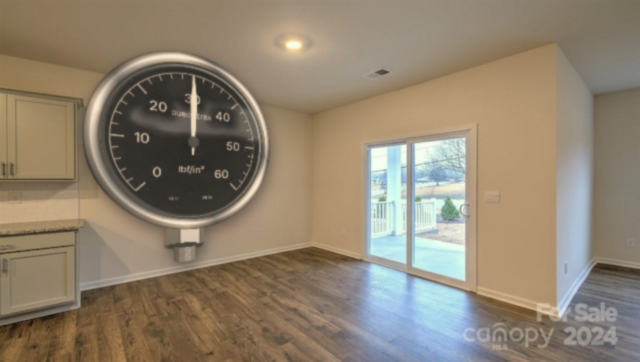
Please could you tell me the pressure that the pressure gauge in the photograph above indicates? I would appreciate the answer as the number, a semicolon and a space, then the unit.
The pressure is 30; psi
